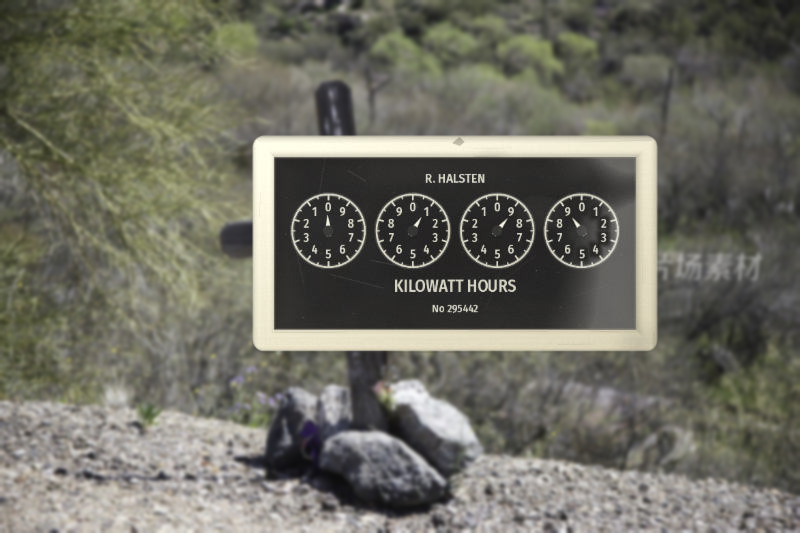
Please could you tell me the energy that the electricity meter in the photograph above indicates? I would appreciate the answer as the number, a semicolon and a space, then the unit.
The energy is 89; kWh
